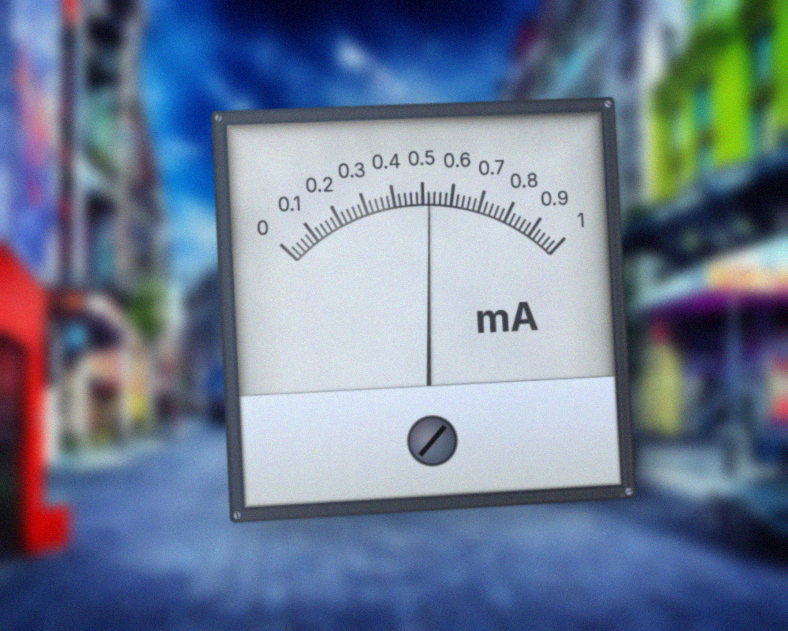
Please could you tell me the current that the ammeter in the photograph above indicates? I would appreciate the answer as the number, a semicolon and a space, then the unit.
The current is 0.52; mA
